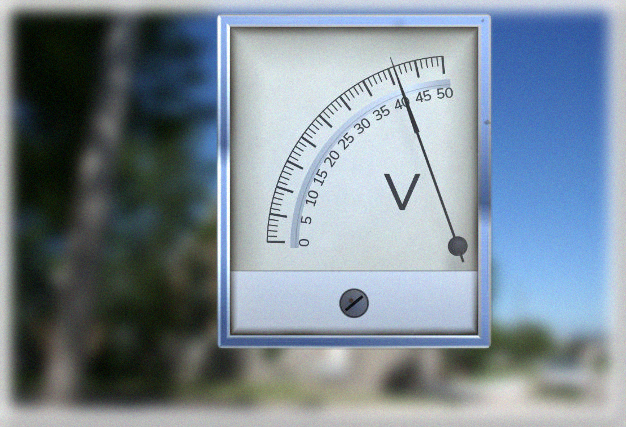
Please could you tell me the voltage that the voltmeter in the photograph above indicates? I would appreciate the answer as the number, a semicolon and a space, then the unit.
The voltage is 41; V
